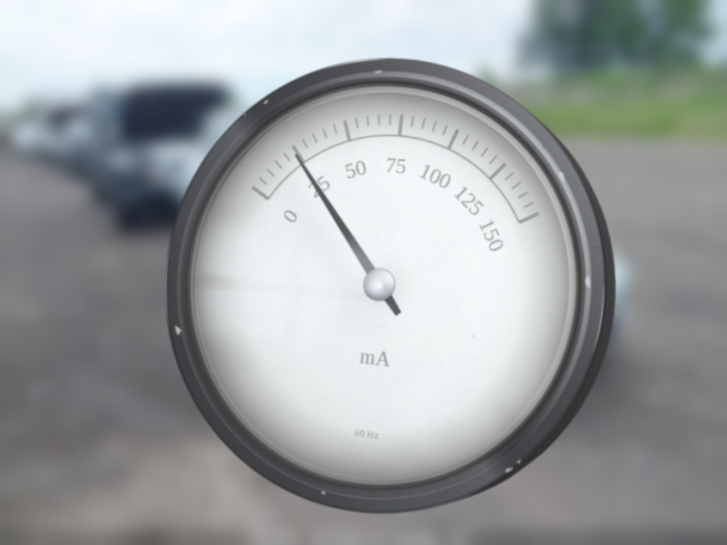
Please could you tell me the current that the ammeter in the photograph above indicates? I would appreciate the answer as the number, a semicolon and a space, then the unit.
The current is 25; mA
